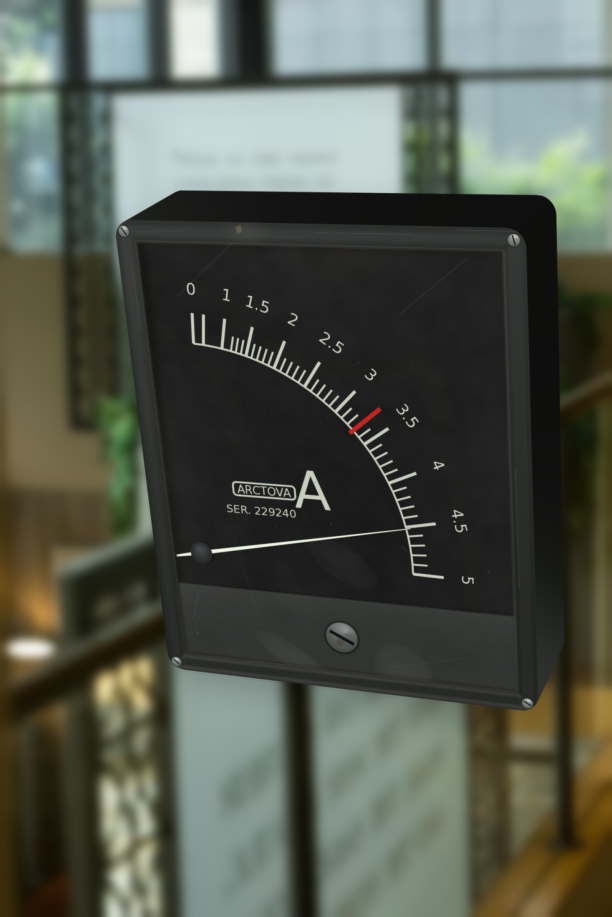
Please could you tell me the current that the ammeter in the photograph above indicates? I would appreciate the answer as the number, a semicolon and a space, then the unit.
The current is 4.5; A
